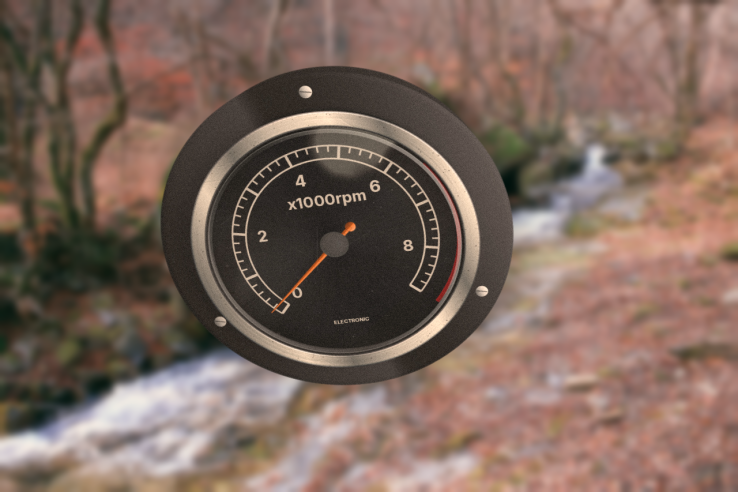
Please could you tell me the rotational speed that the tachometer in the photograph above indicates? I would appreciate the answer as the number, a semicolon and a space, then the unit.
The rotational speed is 200; rpm
